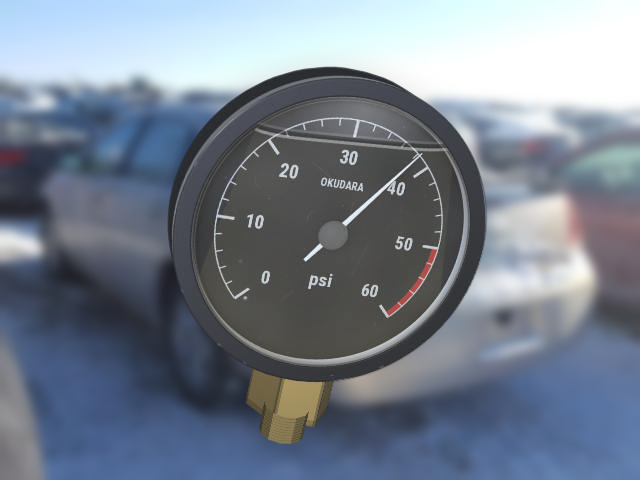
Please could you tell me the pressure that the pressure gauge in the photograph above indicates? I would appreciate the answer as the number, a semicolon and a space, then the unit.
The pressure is 38; psi
